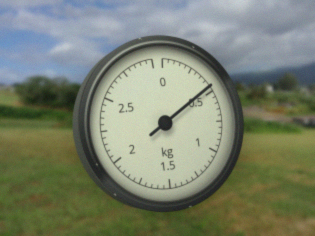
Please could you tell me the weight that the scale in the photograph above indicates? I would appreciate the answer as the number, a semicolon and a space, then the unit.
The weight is 0.45; kg
